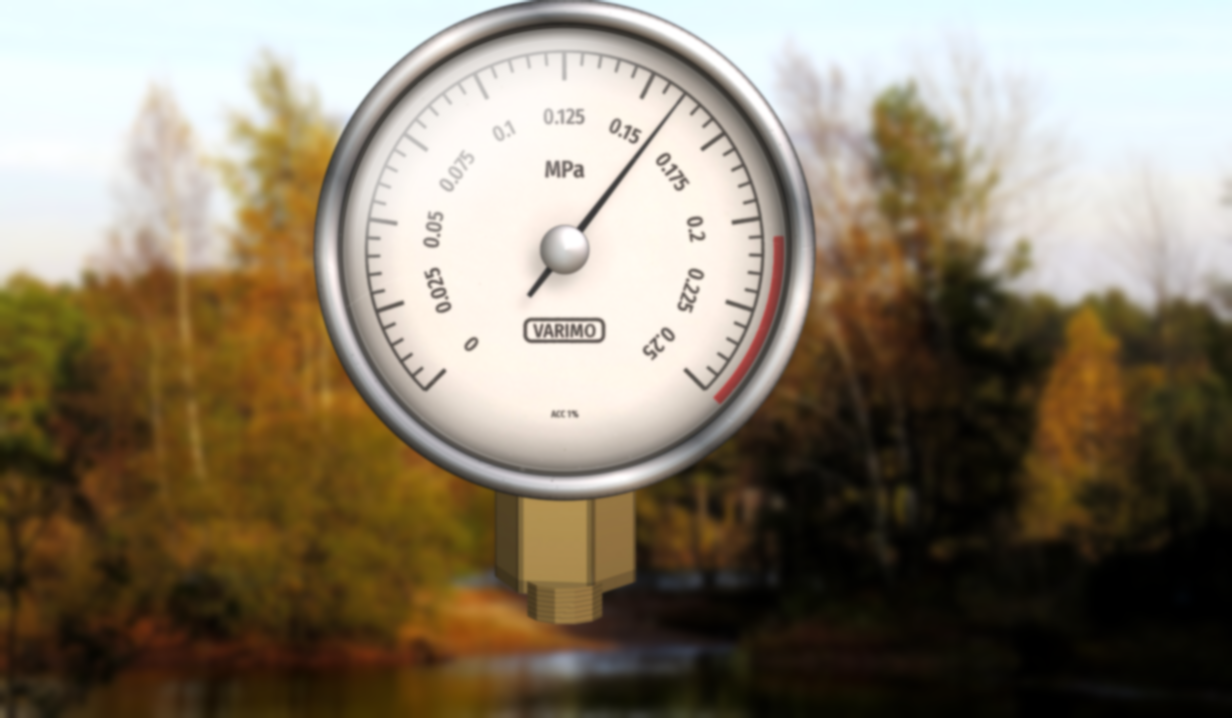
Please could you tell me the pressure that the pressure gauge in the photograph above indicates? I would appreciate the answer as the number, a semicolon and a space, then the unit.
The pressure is 0.16; MPa
